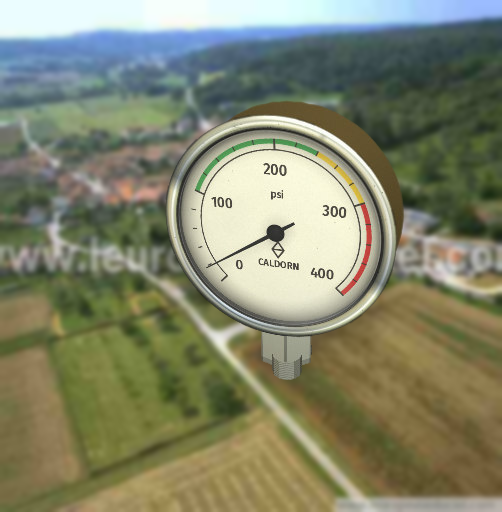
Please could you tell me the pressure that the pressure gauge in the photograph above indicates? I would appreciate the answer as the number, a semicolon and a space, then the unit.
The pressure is 20; psi
